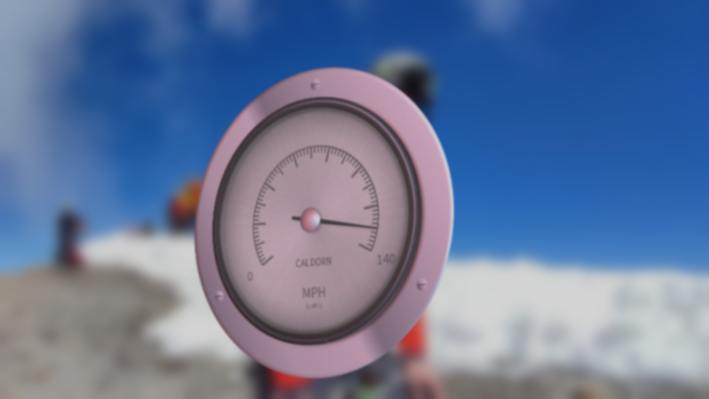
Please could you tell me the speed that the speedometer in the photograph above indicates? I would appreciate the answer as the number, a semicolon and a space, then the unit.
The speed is 130; mph
